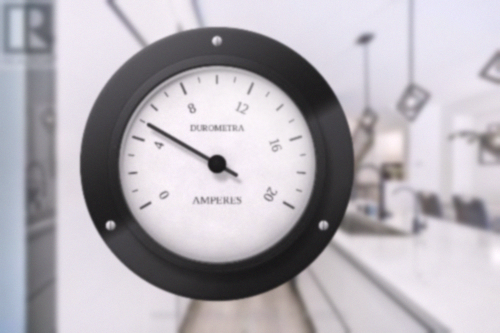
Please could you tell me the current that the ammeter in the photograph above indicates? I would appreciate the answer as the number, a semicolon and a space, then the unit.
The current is 5; A
